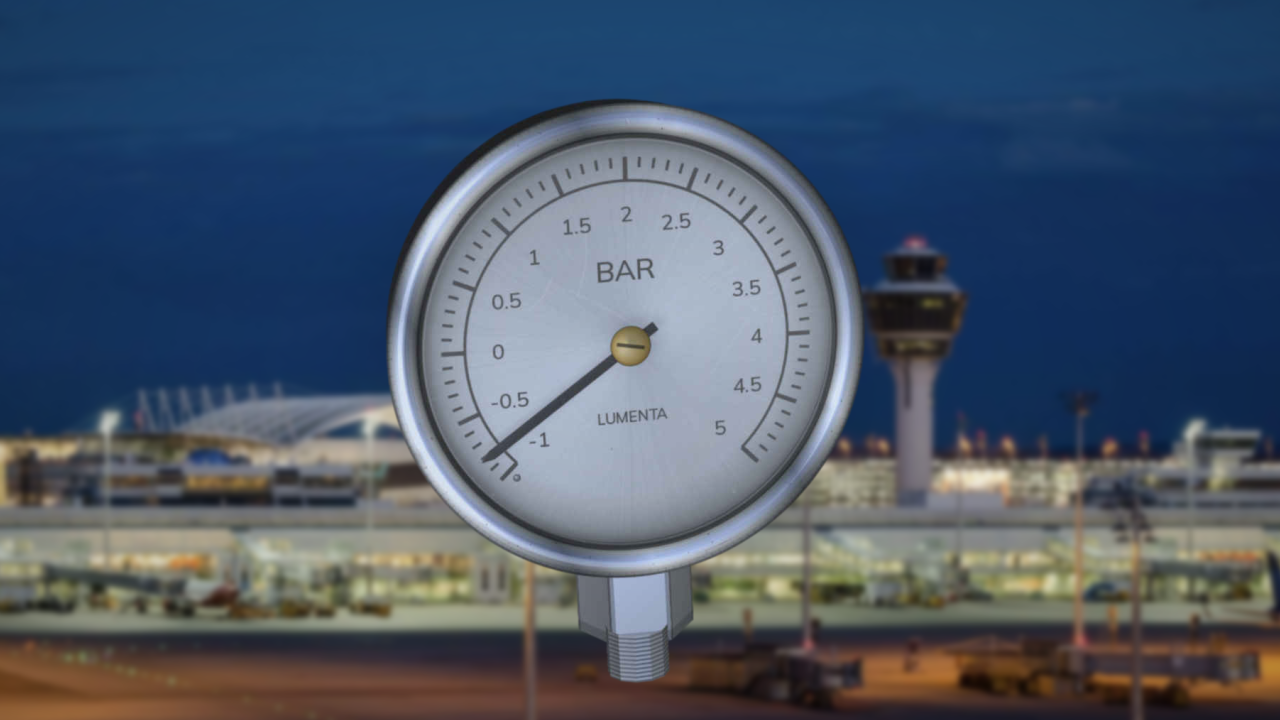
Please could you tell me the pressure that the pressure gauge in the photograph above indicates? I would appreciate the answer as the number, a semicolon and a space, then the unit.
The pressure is -0.8; bar
